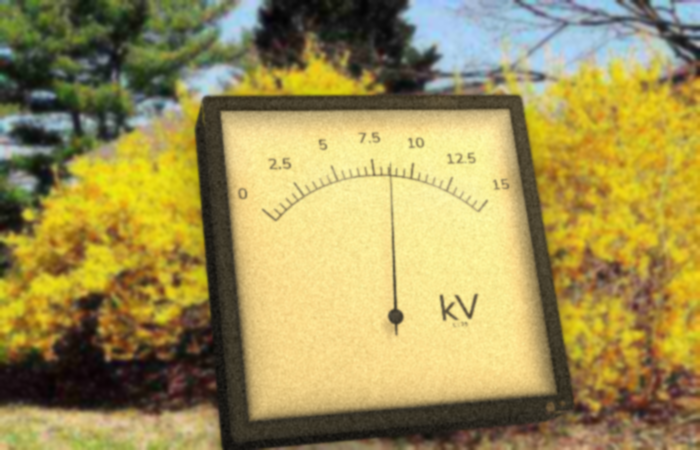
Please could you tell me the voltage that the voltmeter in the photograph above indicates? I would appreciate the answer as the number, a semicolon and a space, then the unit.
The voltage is 8.5; kV
